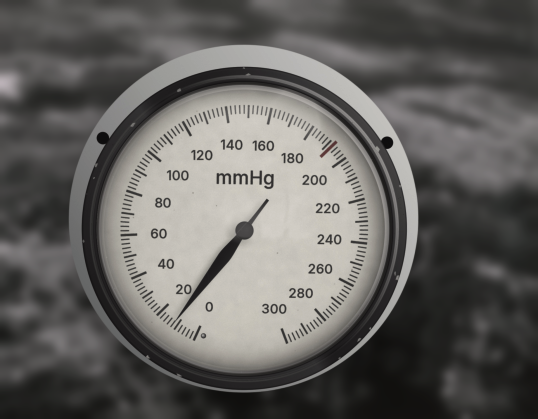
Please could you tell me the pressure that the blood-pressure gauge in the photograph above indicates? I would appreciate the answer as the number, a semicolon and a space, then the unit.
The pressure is 12; mmHg
